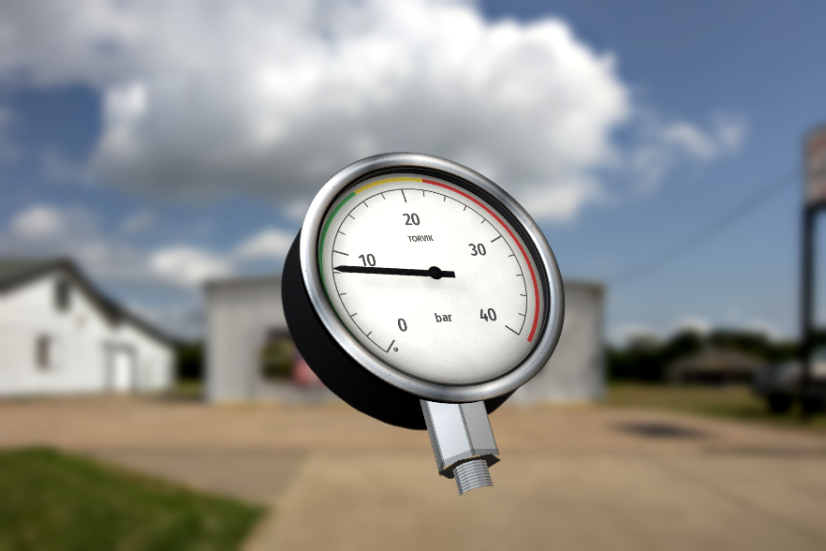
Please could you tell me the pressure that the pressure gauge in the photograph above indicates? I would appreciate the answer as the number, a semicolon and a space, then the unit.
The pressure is 8; bar
